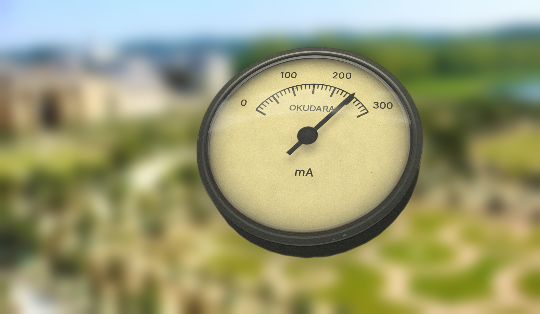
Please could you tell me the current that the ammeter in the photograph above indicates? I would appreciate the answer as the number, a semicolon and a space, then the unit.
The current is 250; mA
